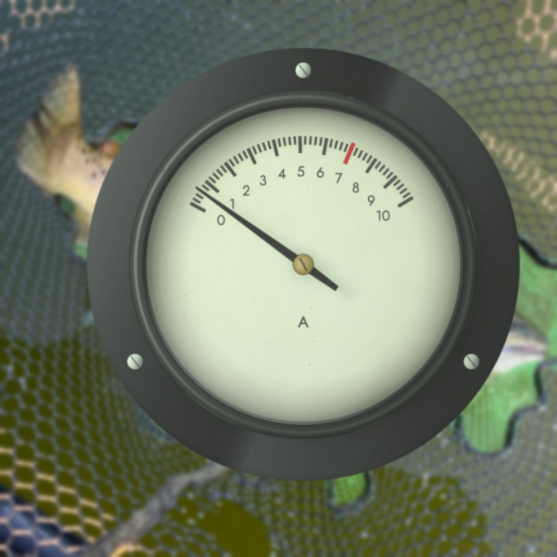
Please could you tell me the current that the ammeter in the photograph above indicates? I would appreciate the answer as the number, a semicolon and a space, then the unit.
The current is 0.6; A
